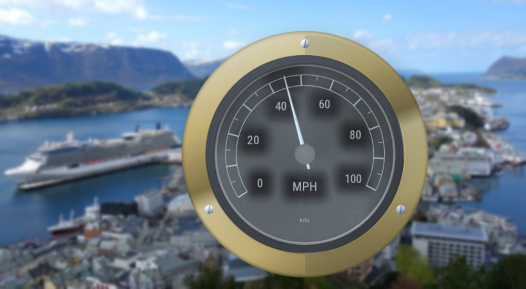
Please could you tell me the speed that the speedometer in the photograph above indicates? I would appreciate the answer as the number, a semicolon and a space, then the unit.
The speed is 45; mph
